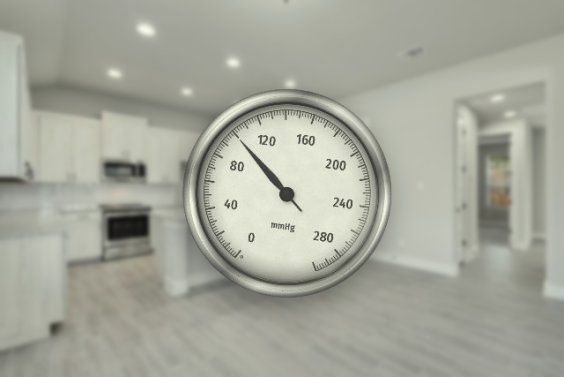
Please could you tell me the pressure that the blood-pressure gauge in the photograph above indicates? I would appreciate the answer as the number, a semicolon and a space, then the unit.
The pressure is 100; mmHg
